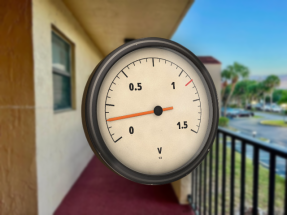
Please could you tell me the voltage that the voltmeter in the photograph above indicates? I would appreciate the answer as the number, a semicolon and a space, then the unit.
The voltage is 0.15; V
